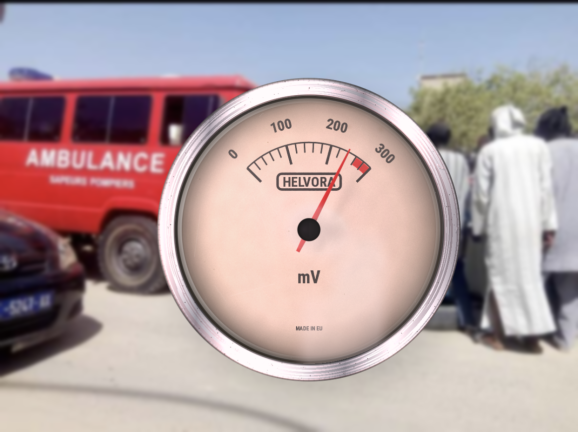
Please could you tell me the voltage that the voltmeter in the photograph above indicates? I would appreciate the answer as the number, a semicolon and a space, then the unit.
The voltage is 240; mV
